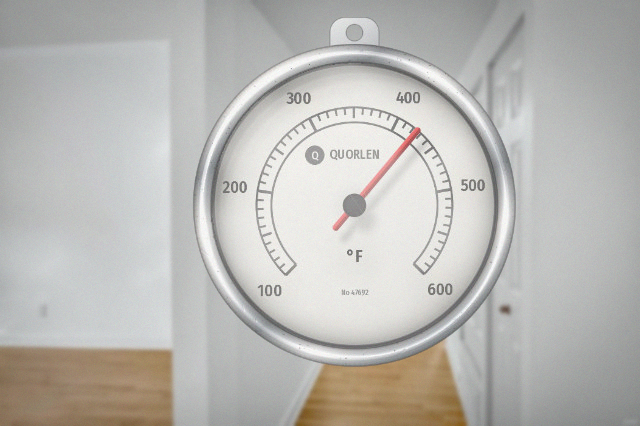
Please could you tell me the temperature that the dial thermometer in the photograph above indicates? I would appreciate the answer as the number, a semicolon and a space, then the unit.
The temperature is 425; °F
